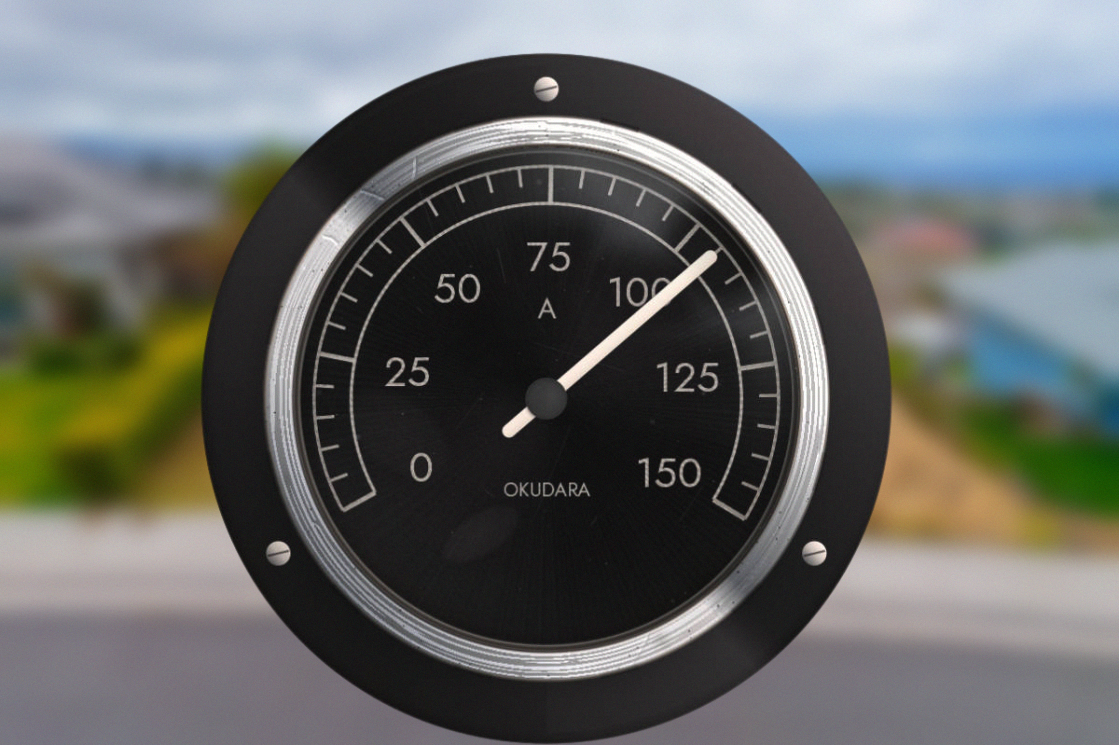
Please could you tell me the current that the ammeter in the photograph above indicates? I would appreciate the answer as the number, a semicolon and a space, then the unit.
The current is 105; A
